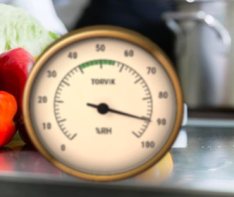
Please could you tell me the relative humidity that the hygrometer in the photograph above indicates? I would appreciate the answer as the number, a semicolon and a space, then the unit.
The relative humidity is 90; %
